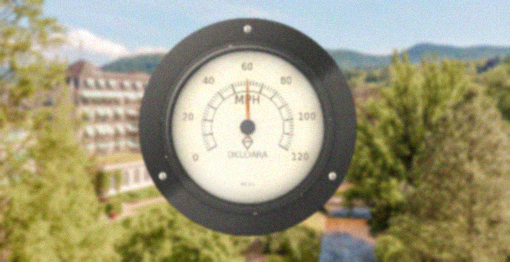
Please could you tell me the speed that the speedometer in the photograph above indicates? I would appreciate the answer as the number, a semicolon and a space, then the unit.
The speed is 60; mph
